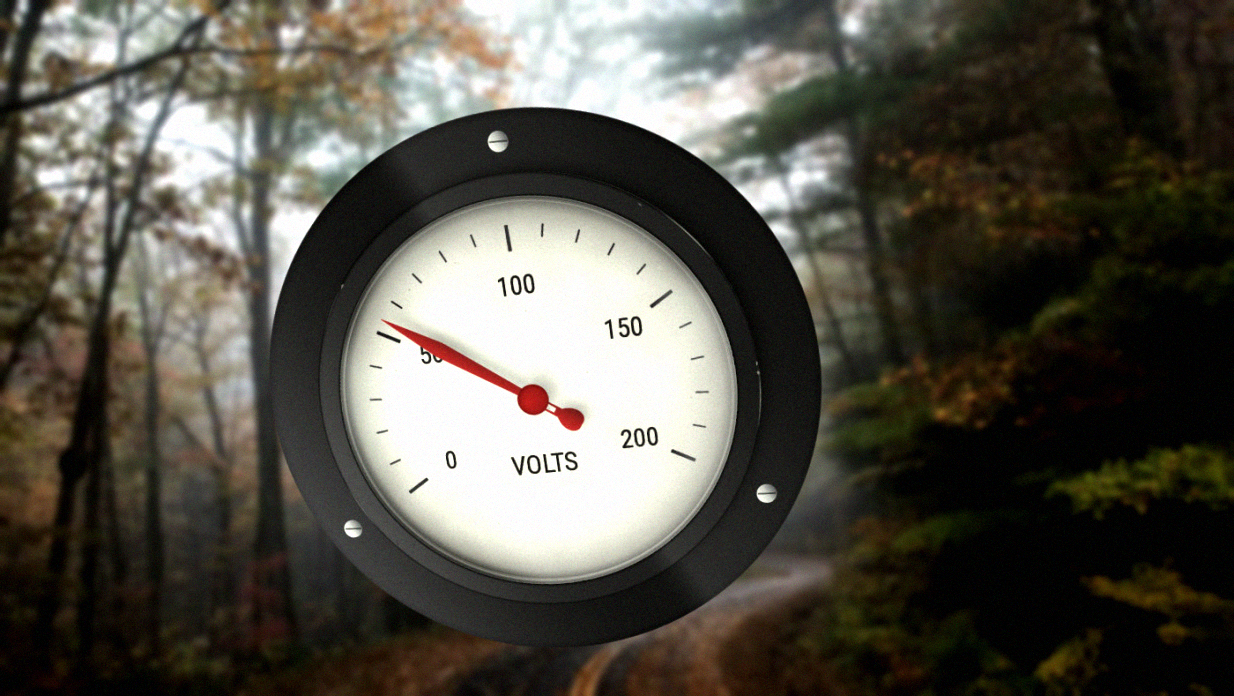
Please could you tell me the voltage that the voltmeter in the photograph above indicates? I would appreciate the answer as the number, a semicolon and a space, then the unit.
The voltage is 55; V
